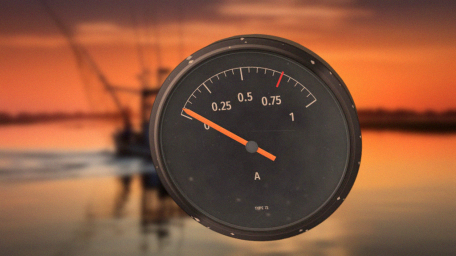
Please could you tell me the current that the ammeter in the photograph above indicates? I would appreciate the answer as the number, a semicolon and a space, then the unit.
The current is 0.05; A
